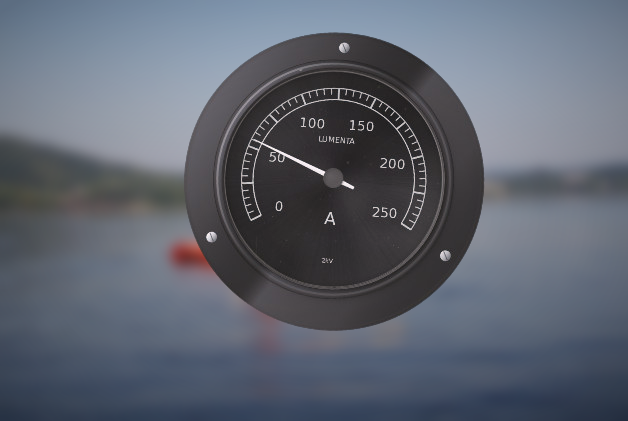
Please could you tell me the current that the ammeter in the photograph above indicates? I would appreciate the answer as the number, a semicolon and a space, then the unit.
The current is 55; A
